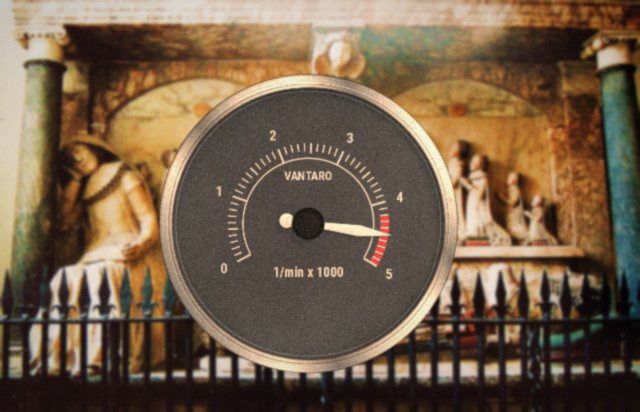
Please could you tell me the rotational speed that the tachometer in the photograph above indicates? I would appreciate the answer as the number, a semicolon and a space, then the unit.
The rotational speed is 4500; rpm
